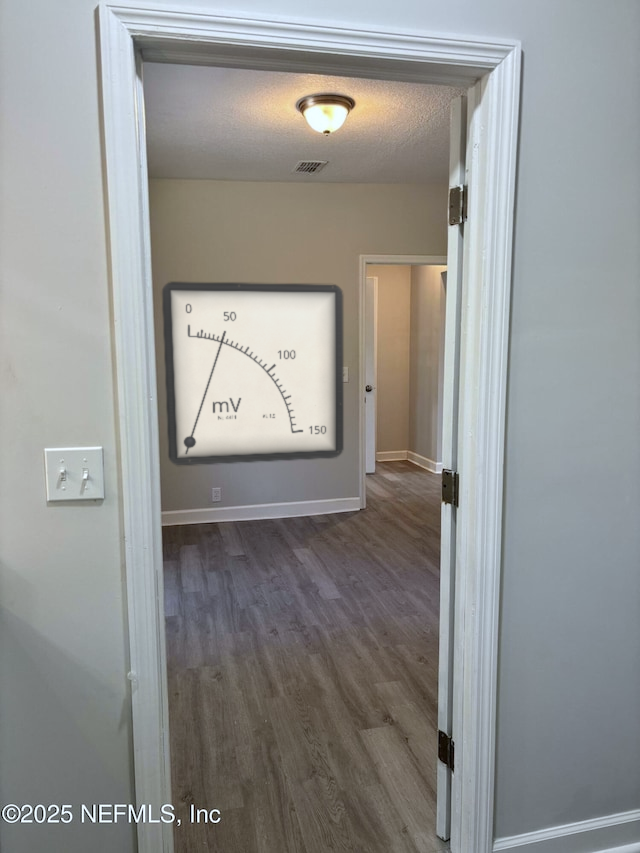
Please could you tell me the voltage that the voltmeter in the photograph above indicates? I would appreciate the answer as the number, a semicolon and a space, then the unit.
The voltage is 50; mV
